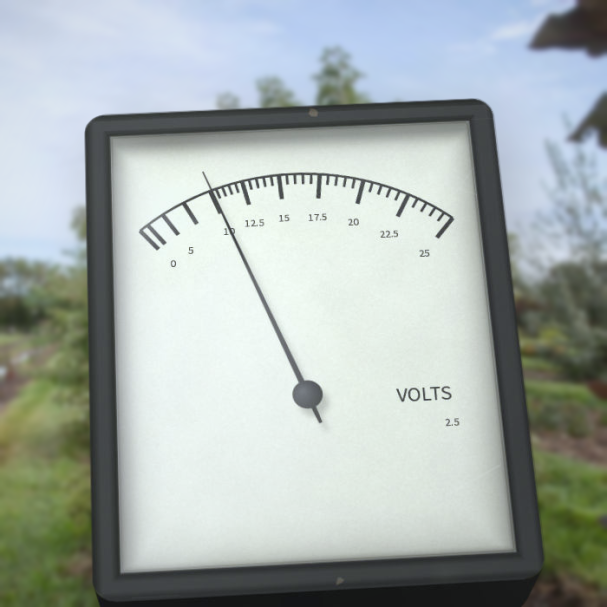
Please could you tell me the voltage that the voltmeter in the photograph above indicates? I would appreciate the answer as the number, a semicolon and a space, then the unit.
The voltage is 10; V
